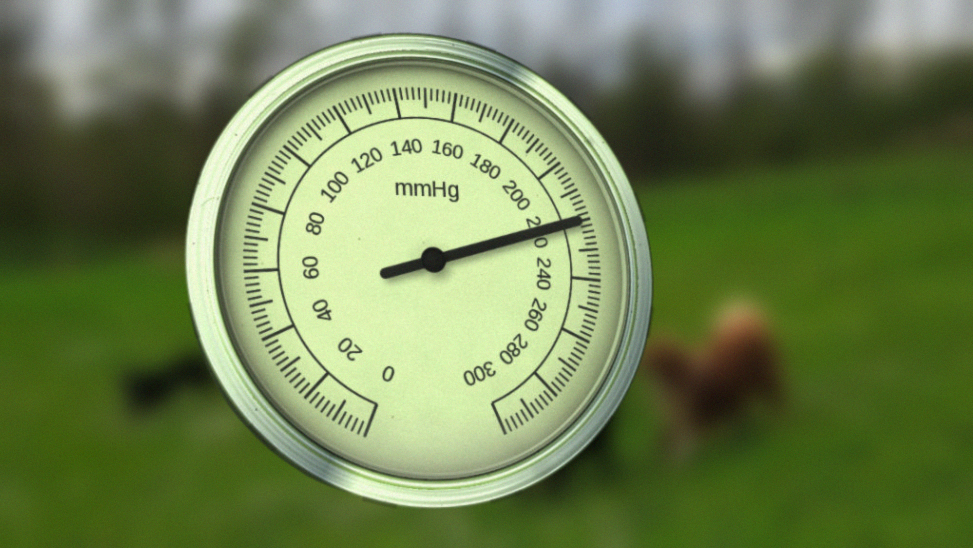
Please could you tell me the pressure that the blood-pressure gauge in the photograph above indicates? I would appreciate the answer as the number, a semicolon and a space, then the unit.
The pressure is 220; mmHg
